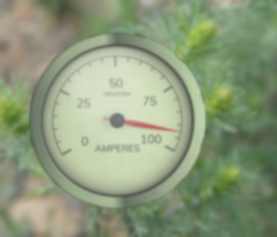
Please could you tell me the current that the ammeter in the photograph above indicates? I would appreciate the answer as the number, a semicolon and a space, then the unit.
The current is 92.5; A
